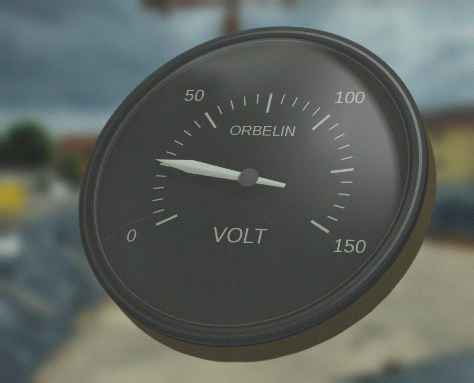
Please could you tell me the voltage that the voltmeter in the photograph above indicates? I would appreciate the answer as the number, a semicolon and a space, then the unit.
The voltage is 25; V
